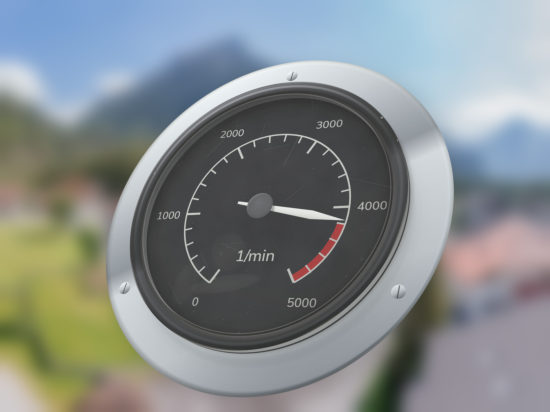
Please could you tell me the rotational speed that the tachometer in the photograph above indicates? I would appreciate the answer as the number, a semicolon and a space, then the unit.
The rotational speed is 4200; rpm
